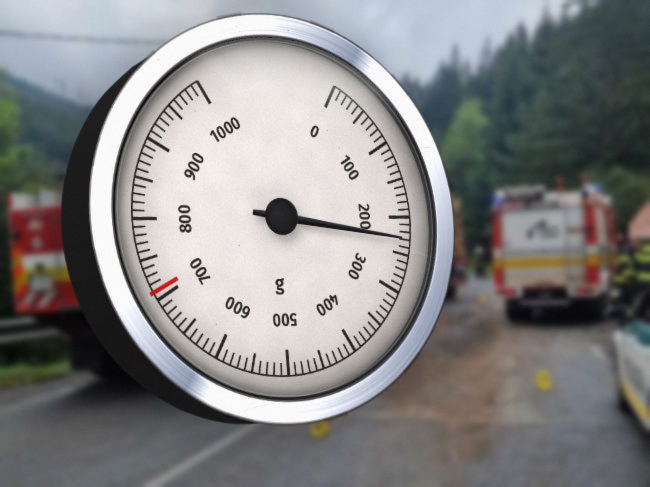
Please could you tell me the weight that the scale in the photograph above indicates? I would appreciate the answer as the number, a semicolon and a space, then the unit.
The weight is 230; g
